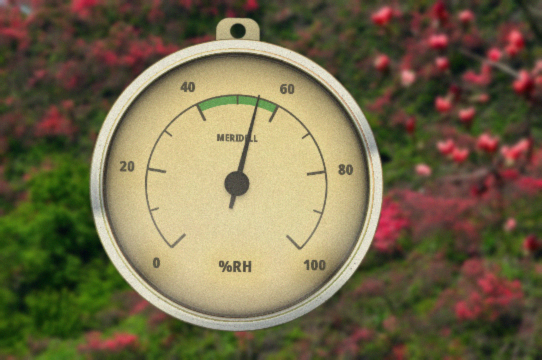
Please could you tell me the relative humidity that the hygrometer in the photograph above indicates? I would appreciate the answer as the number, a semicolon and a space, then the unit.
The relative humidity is 55; %
